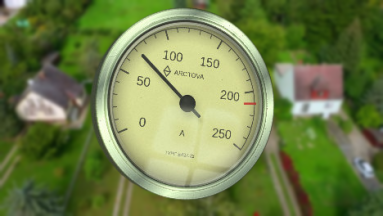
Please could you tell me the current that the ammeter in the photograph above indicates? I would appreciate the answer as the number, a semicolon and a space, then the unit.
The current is 70; A
